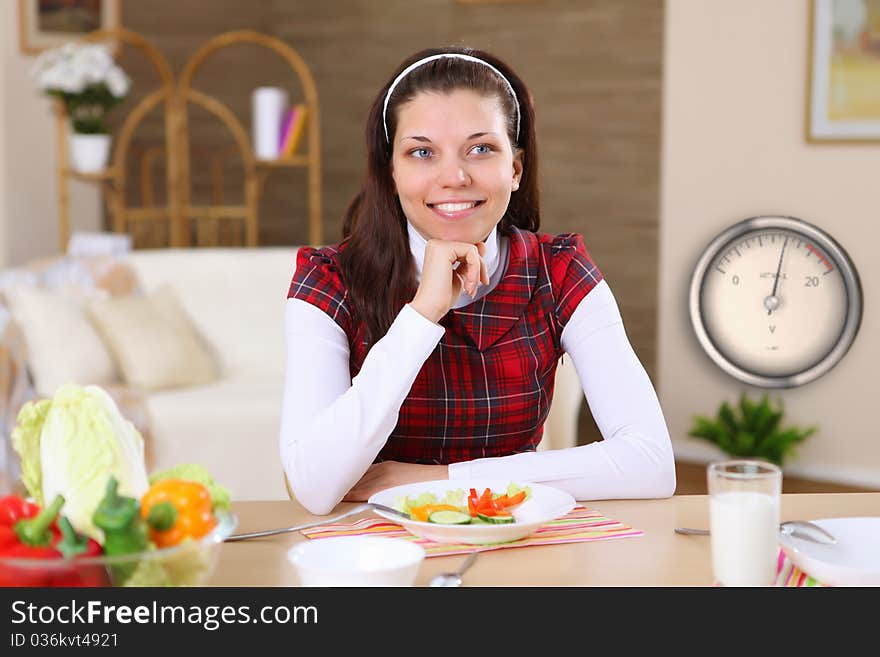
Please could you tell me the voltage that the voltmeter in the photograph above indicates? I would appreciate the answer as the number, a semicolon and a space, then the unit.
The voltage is 12; V
